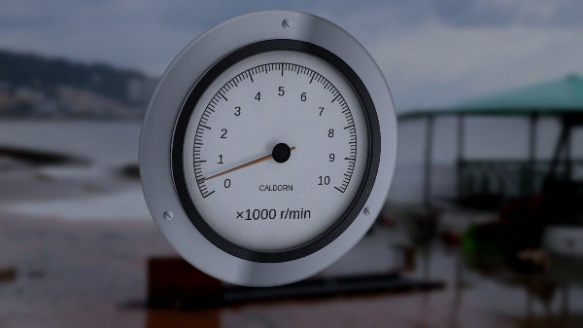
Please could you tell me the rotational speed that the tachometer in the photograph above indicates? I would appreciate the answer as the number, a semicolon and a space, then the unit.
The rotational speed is 500; rpm
